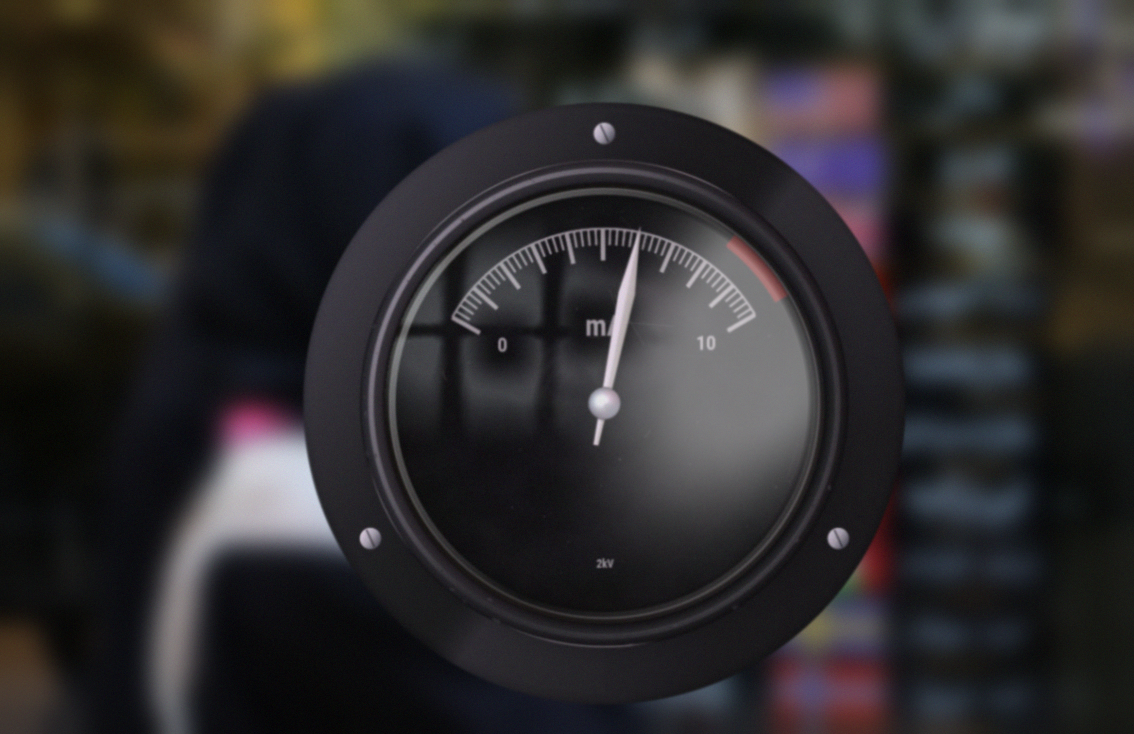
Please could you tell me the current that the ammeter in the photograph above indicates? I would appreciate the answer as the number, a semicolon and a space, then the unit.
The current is 6; mA
